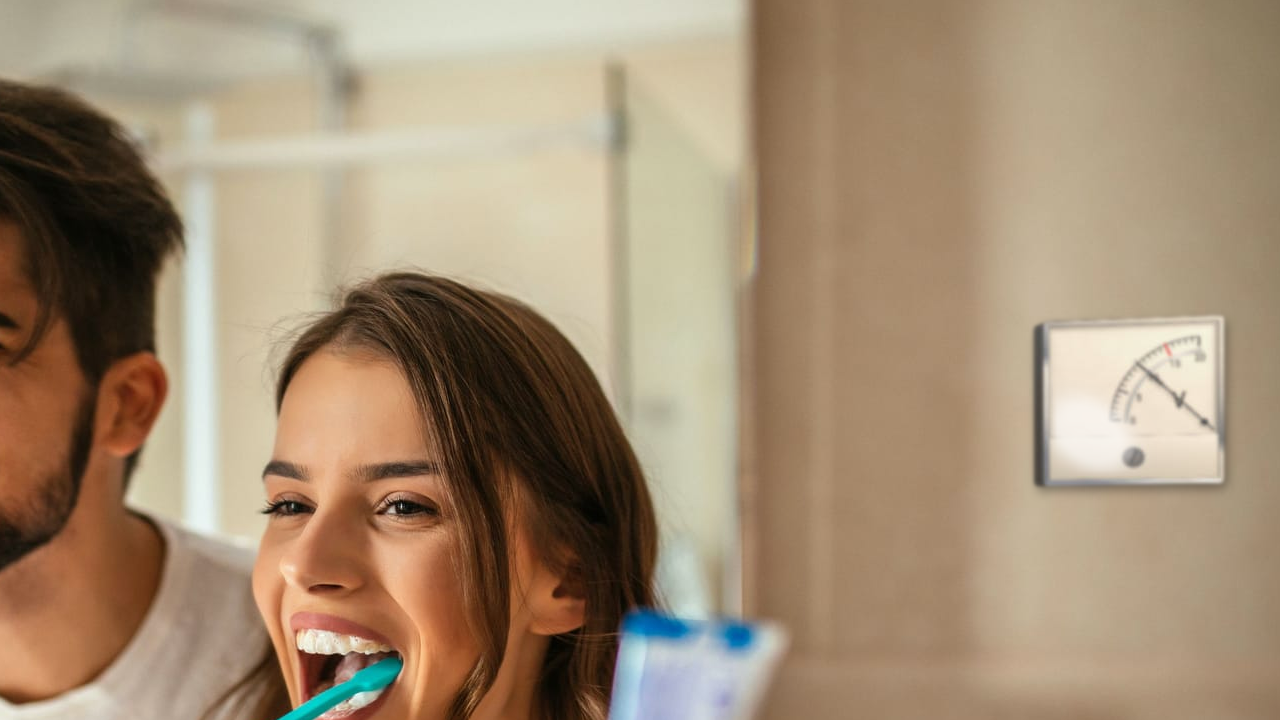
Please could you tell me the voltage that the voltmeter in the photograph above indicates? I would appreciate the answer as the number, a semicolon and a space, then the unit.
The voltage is 10; V
